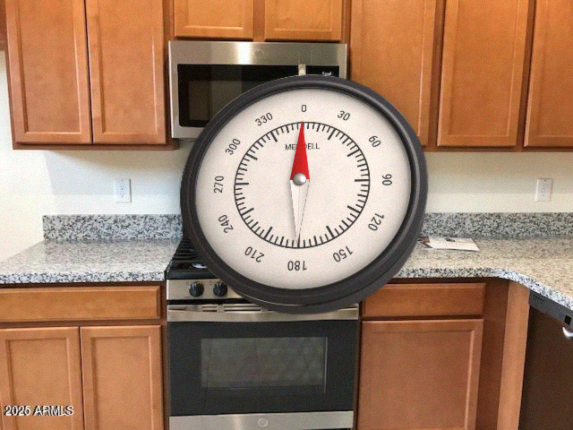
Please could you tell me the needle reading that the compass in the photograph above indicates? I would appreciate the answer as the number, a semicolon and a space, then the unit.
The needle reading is 0; °
